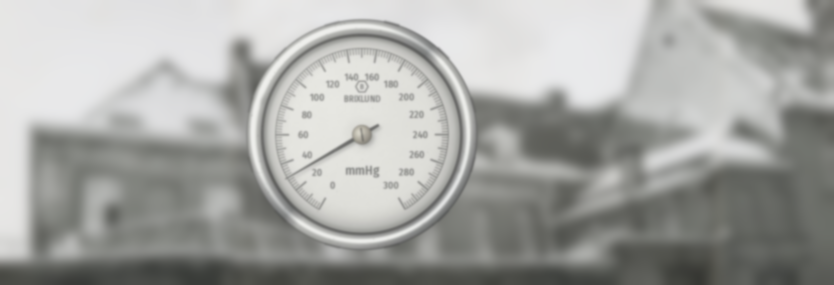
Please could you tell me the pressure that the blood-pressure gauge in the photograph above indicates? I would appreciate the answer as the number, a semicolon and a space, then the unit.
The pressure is 30; mmHg
